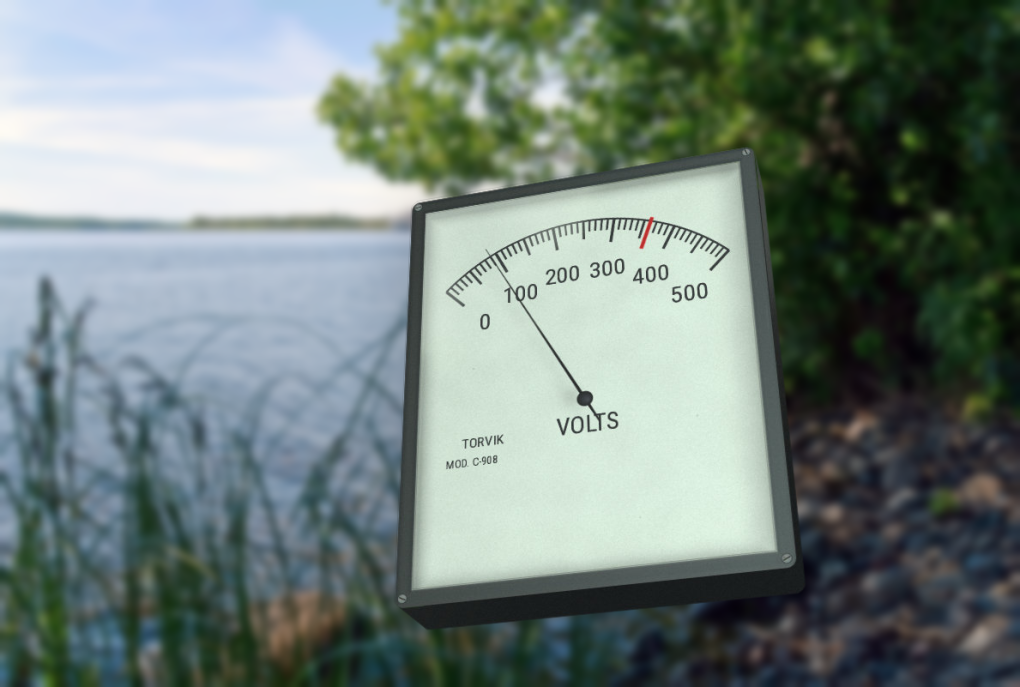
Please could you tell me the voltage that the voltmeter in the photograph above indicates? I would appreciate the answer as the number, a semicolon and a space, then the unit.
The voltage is 90; V
